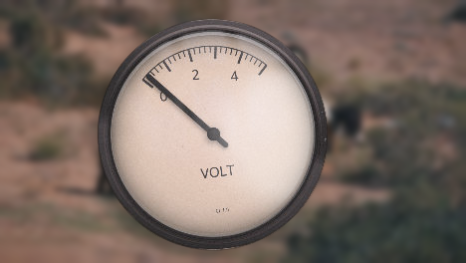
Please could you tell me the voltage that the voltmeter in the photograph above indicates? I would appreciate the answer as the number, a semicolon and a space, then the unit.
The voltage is 0.2; V
